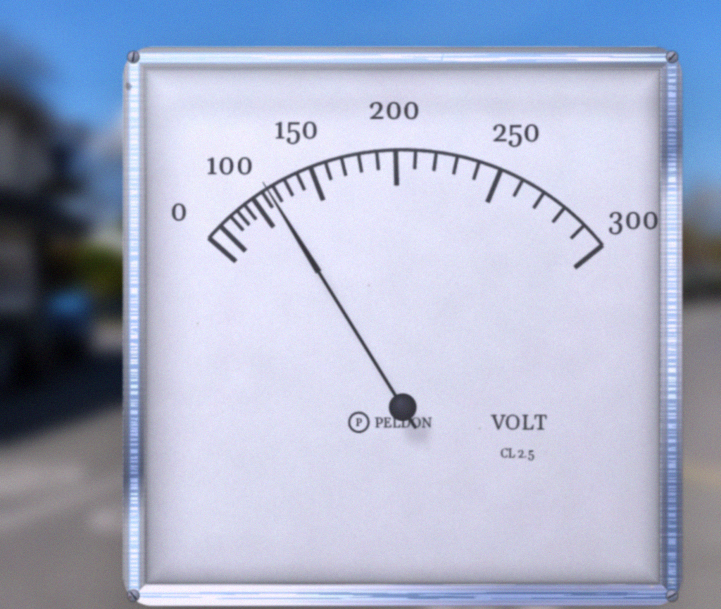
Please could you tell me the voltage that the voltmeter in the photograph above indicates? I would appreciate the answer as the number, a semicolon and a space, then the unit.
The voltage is 115; V
